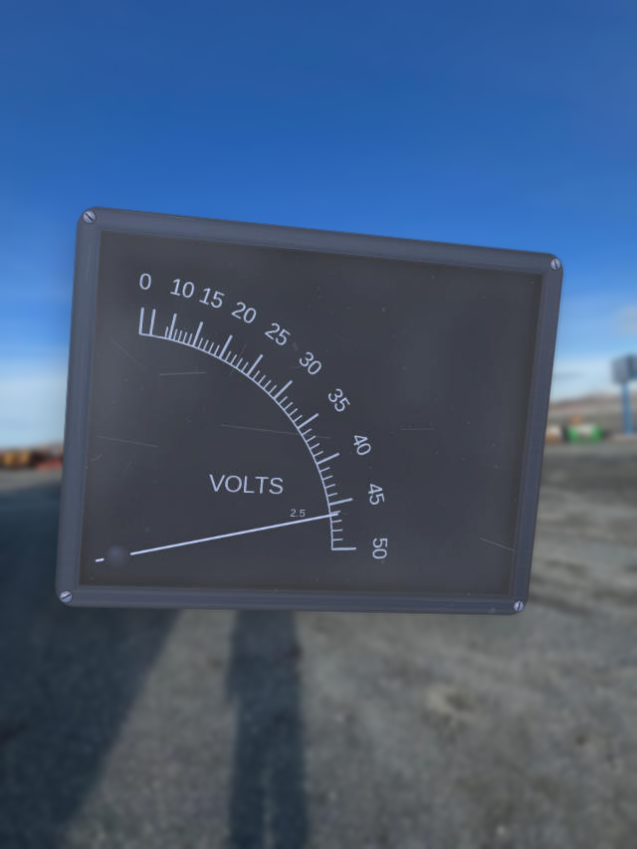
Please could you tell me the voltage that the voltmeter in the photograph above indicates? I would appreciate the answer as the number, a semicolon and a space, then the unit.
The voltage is 46; V
